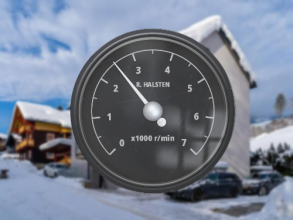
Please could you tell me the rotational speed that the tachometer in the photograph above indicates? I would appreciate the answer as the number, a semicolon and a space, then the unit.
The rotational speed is 2500; rpm
